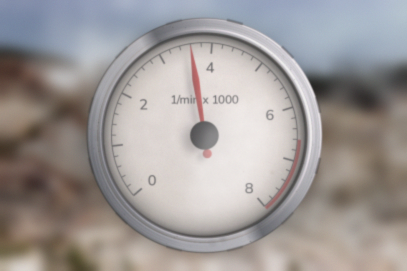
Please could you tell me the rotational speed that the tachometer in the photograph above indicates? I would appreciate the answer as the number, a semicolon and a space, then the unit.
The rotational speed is 3600; rpm
